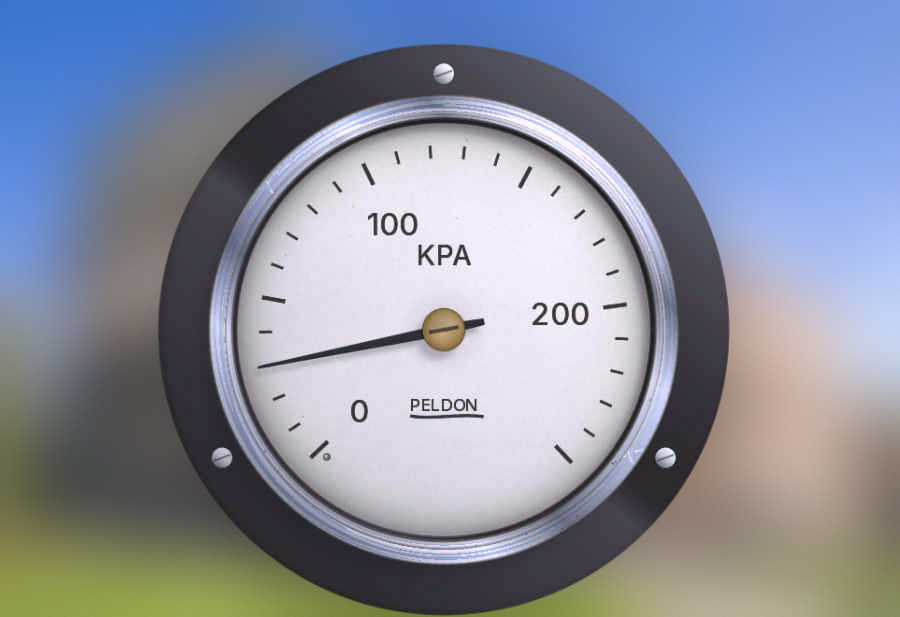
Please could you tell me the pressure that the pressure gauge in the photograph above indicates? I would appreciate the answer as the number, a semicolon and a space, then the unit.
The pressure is 30; kPa
